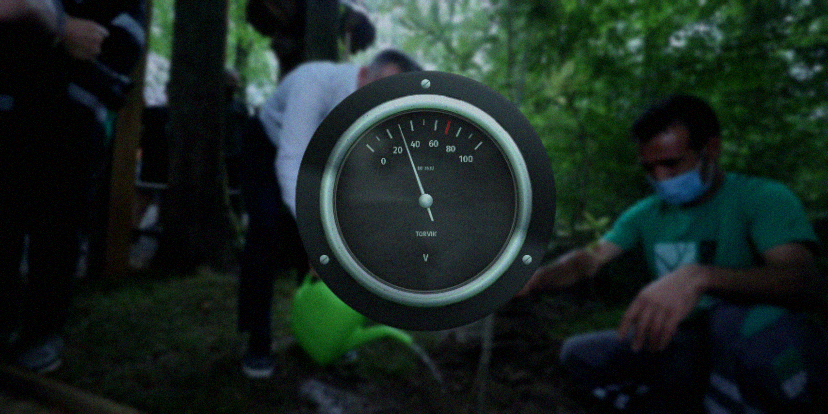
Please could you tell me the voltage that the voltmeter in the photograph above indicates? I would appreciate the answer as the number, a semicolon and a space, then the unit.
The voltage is 30; V
